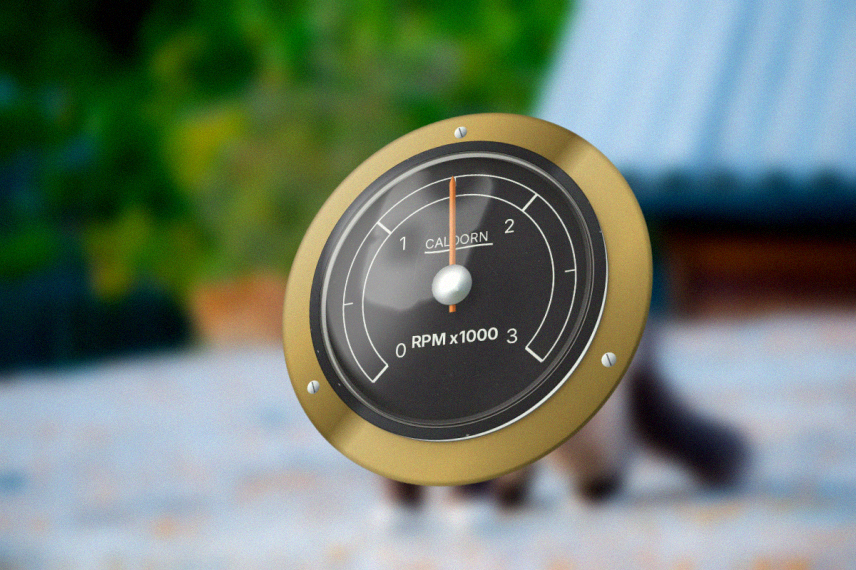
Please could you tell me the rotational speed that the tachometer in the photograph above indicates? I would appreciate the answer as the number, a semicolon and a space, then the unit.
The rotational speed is 1500; rpm
